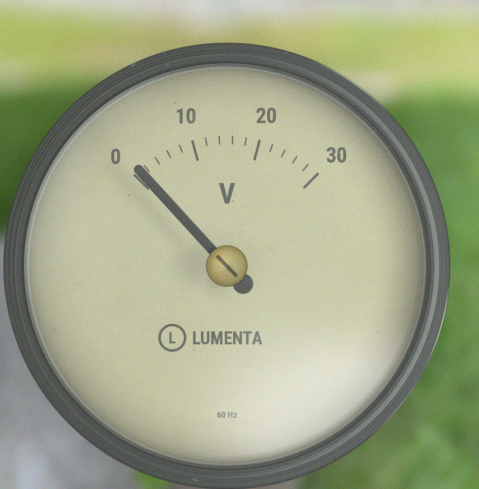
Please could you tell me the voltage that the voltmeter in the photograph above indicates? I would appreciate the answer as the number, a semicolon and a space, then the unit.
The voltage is 1; V
